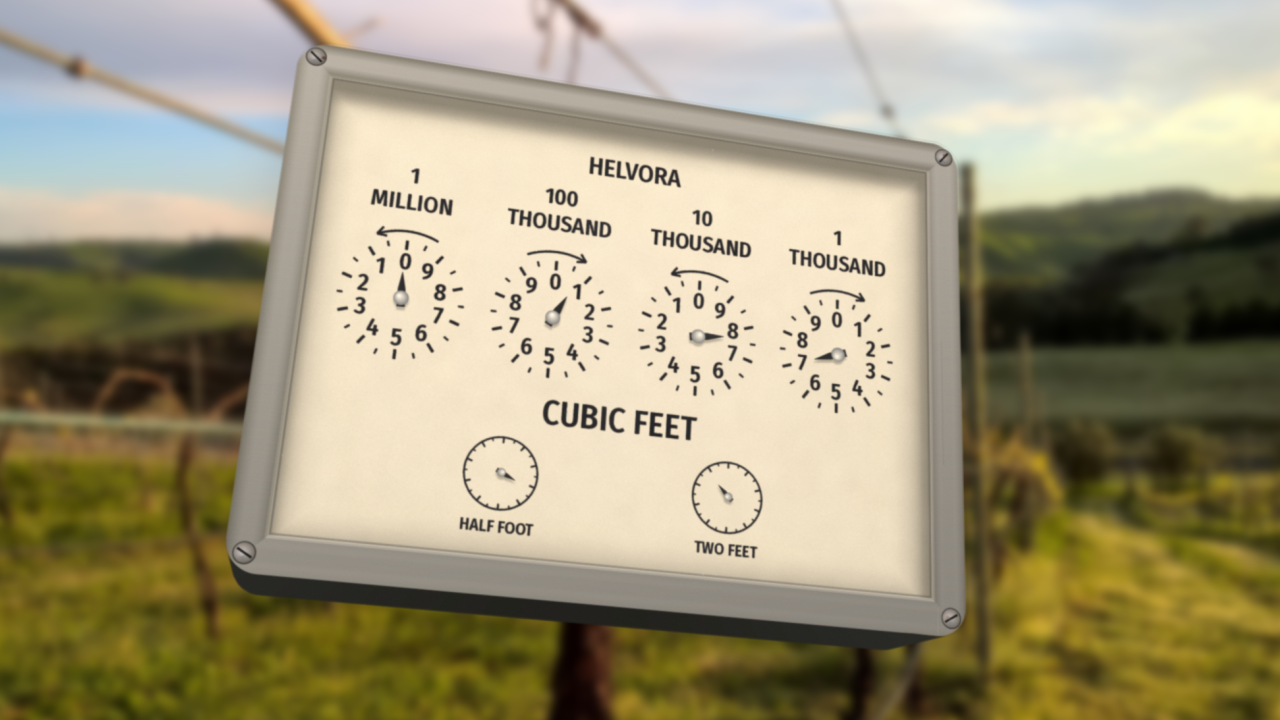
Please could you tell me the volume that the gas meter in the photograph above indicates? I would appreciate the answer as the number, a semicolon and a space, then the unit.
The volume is 7700; ft³
